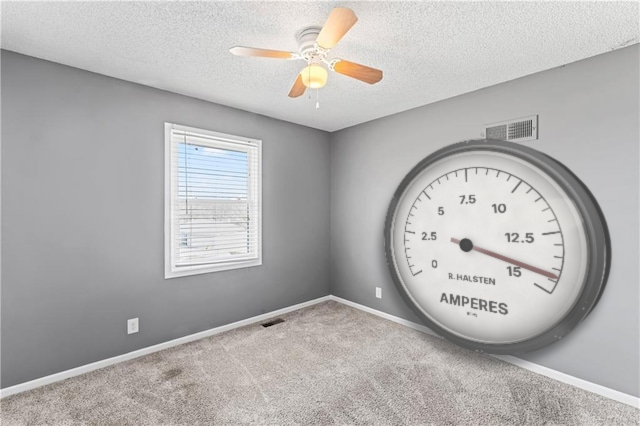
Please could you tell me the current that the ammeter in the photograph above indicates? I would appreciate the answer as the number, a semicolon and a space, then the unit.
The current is 14.25; A
